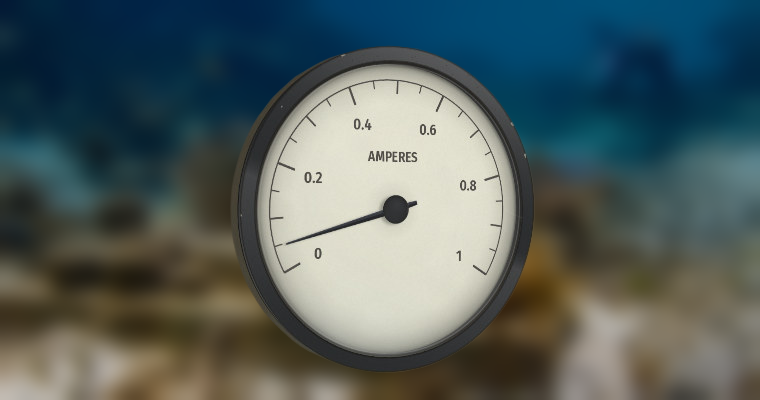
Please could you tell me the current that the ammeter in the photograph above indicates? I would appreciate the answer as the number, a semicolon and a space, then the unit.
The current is 0.05; A
